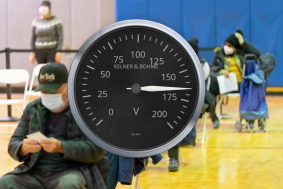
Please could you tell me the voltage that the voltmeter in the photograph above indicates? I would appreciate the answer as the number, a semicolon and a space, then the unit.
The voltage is 165; V
